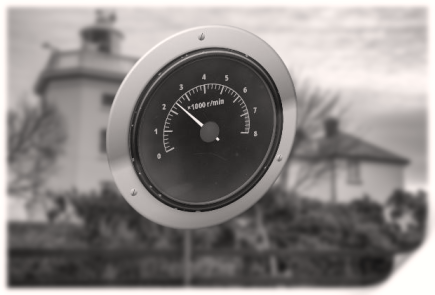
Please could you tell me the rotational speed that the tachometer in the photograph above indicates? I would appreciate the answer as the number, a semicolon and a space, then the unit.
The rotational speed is 2400; rpm
